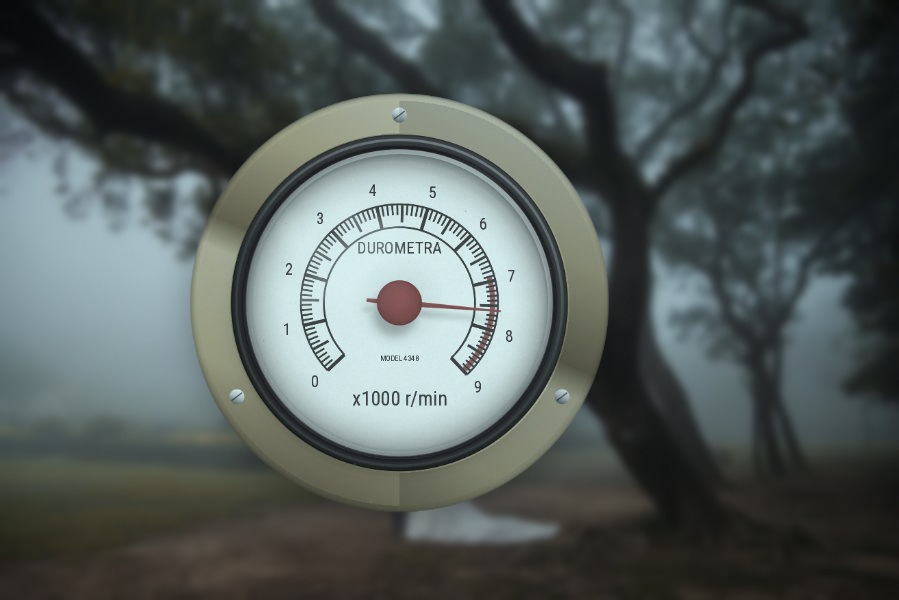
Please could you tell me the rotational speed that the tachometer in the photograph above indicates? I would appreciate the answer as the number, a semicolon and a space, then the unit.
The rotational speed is 7600; rpm
